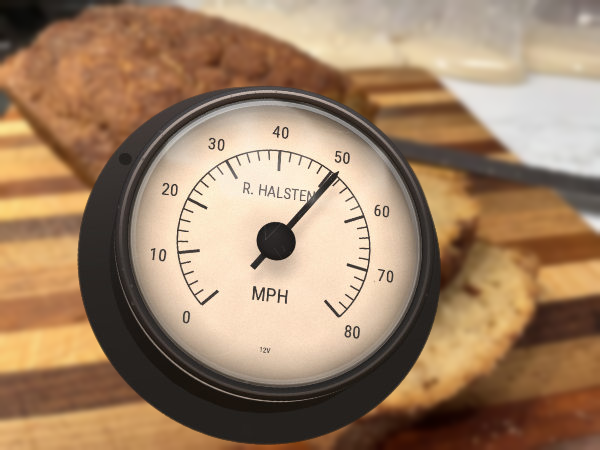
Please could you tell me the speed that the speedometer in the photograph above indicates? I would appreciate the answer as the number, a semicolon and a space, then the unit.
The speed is 51; mph
